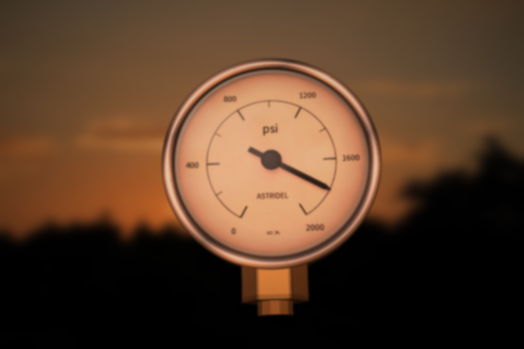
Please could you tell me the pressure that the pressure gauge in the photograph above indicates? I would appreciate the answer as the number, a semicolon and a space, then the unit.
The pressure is 1800; psi
